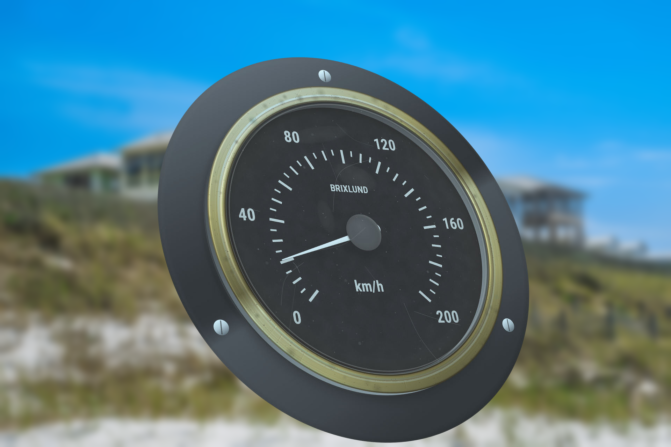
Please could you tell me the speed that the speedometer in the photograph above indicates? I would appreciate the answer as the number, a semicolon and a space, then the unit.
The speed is 20; km/h
